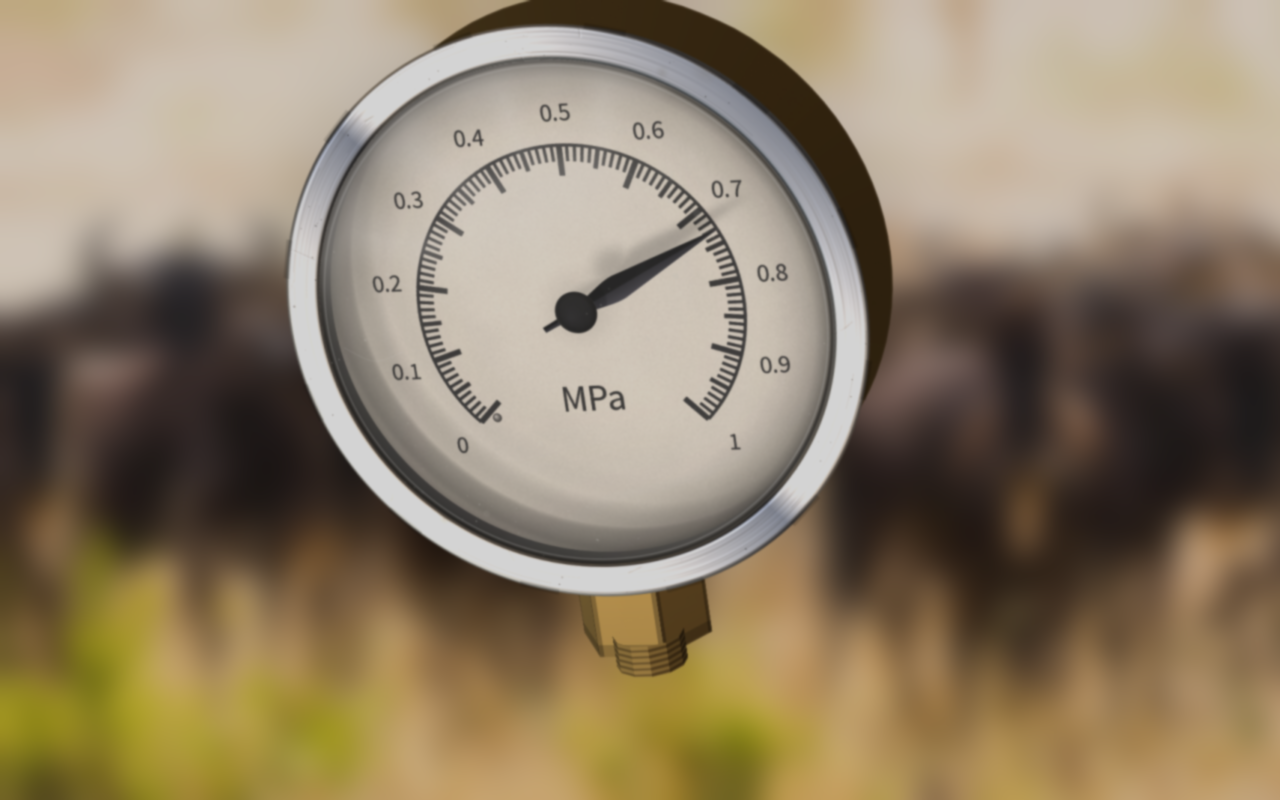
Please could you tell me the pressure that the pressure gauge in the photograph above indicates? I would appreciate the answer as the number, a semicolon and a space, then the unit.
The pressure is 0.73; MPa
